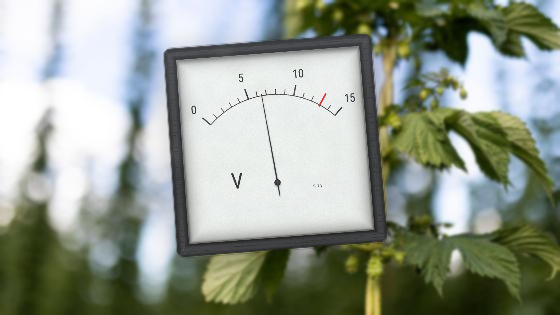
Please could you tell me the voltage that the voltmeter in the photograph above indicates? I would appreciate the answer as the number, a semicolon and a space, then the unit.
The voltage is 6.5; V
